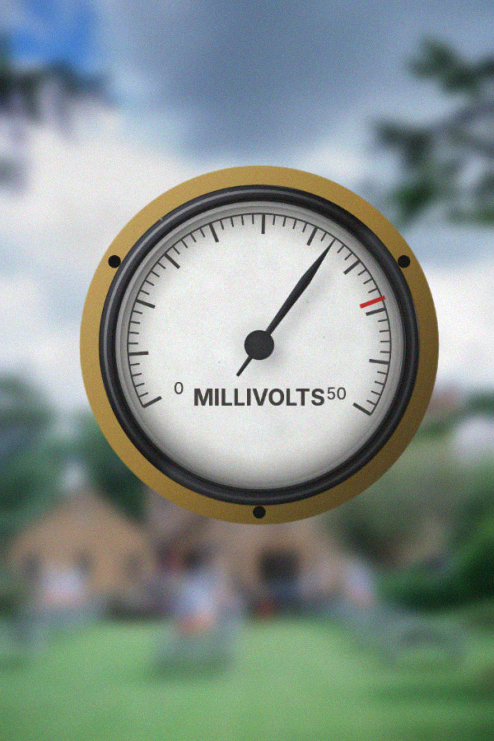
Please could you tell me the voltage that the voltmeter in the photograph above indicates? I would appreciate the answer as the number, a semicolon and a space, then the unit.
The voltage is 32; mV
